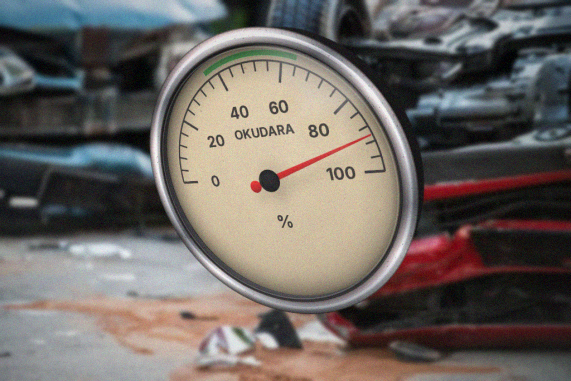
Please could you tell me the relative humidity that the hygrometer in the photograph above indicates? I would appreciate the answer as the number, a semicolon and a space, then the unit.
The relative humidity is 90; %
